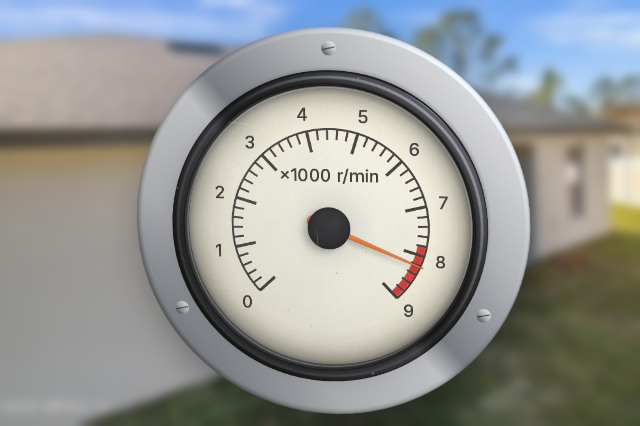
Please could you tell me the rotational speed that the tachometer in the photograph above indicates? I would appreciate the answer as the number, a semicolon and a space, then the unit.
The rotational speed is 8200; rpm
